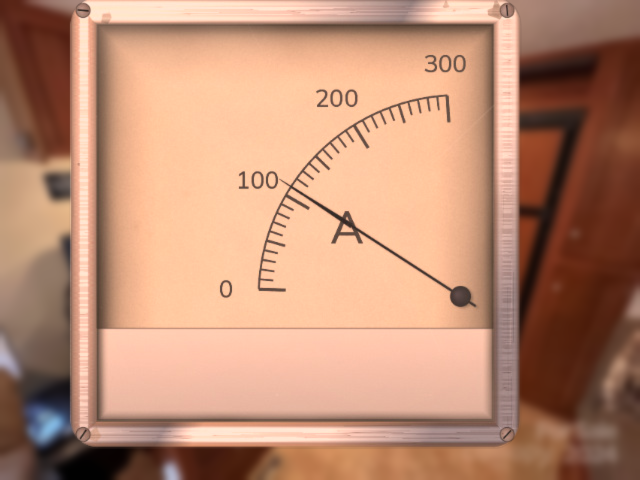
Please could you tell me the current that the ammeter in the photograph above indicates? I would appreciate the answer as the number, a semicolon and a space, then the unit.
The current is 110; A
